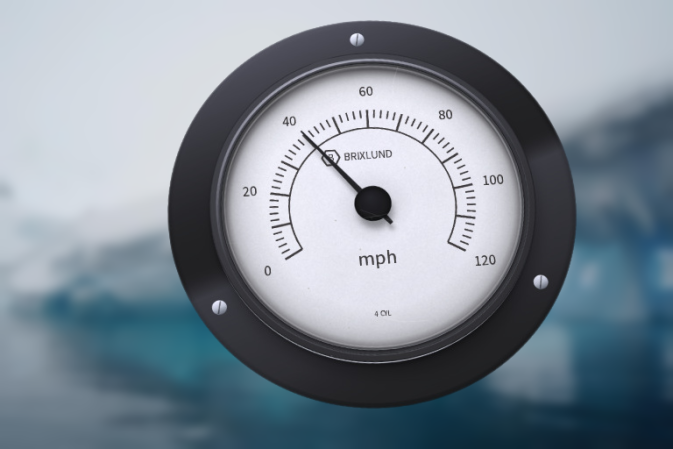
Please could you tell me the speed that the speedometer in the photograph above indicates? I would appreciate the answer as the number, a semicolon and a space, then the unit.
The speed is 40; mph
